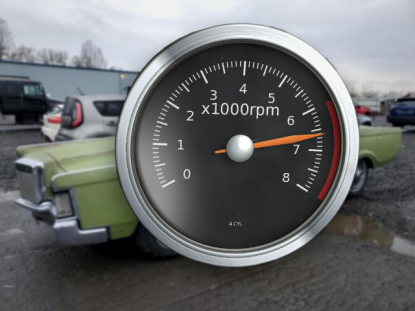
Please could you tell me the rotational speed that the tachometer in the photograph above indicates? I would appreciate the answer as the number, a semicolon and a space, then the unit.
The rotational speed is 6600; rpm
